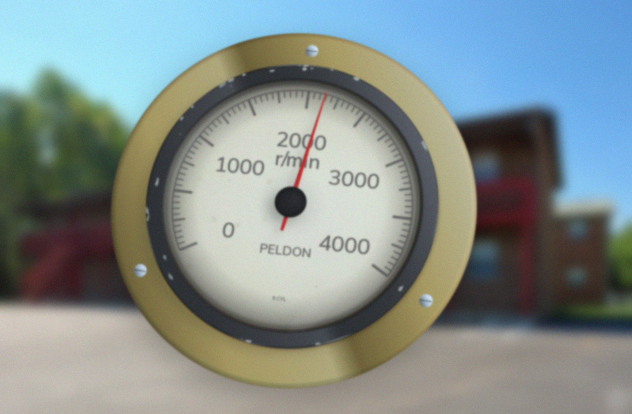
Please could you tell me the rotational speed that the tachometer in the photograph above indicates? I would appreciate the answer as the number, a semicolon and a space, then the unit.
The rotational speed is 2150; rpm
